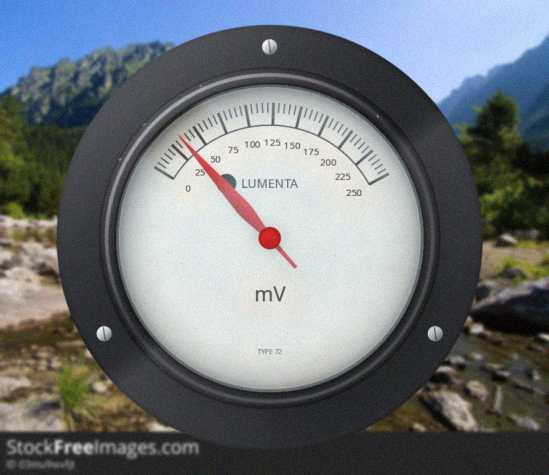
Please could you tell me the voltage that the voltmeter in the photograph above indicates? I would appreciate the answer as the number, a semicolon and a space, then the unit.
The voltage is 35; mV
